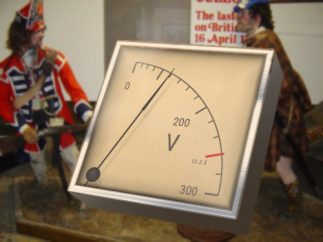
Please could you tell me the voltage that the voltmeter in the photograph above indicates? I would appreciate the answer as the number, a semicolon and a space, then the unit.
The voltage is 120; V
